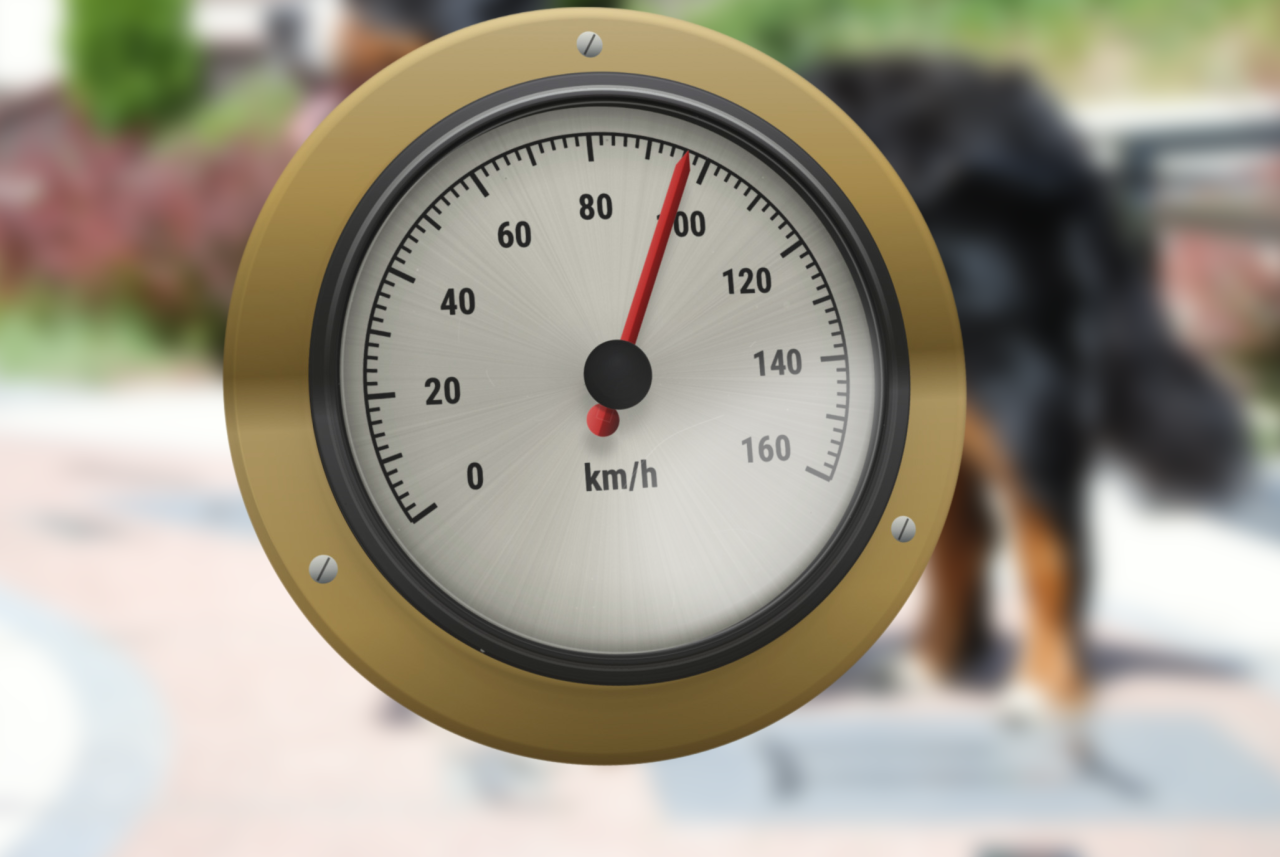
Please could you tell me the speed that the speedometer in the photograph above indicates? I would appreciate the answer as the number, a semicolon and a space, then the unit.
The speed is 96; km/h
